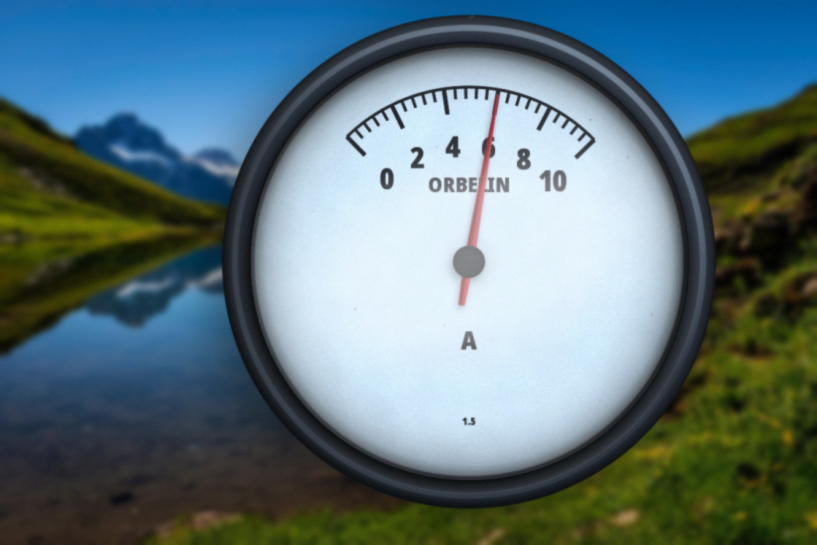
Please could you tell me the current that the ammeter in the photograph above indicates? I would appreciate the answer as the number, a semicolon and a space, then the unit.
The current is 6; A
